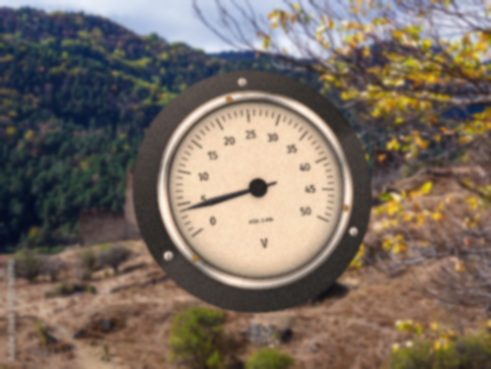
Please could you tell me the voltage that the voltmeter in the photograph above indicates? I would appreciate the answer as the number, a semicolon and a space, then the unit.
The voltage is 4; V
